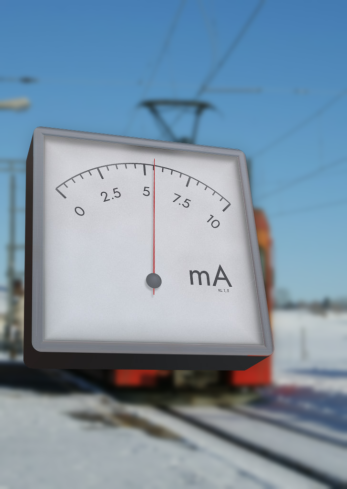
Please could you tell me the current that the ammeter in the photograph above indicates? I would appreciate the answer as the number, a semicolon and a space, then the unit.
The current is 5.5; mA
